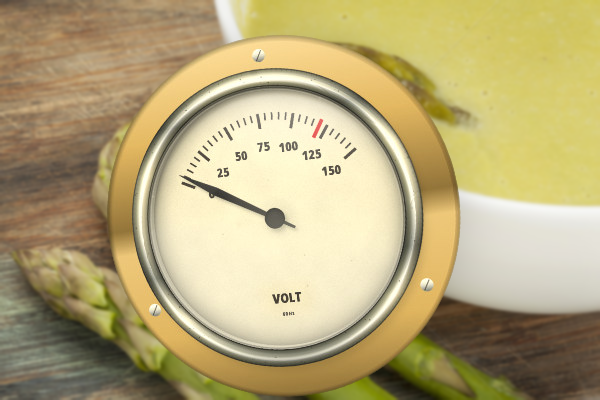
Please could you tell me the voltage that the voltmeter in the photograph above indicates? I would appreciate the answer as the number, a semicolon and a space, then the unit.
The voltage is 5; V
